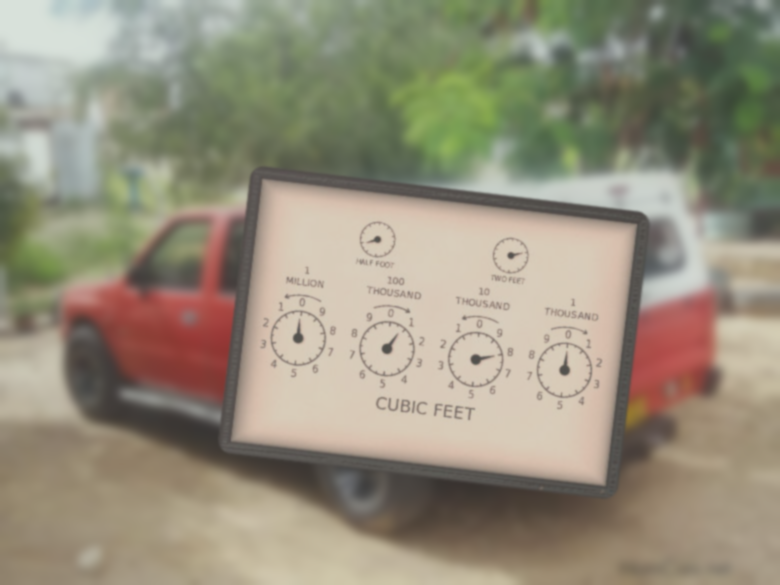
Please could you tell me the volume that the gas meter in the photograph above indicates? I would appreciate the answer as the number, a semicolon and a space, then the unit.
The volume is 8000; ft³
